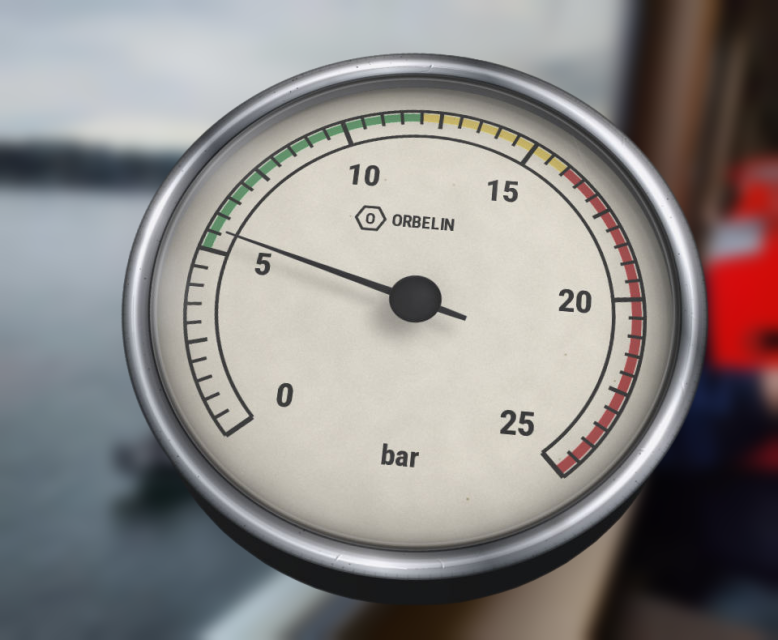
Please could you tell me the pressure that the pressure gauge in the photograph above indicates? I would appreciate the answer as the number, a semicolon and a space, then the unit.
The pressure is 5.5; bar
